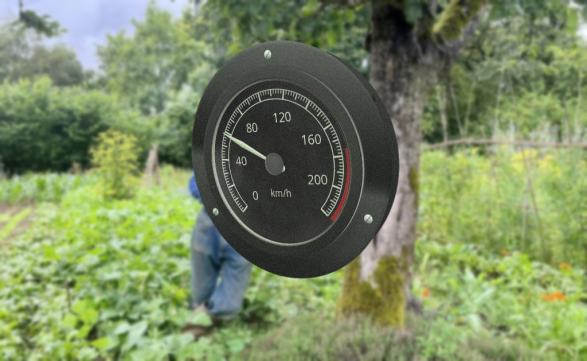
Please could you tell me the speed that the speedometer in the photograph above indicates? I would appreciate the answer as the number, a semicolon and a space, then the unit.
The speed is 60; km/h
